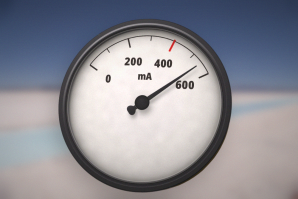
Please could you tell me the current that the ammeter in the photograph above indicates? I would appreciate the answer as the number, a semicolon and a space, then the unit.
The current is 550; mA
